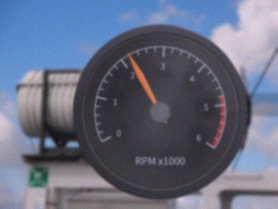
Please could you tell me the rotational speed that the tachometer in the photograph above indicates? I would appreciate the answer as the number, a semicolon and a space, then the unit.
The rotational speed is 2200; rpm
